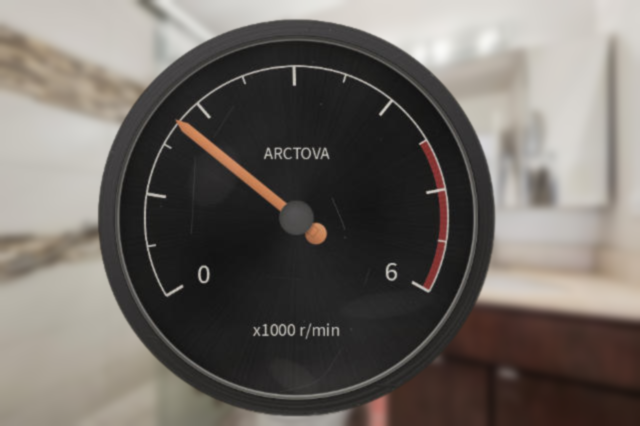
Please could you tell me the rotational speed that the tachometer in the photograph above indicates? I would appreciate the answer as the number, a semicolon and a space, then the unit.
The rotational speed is 1750; rpm
